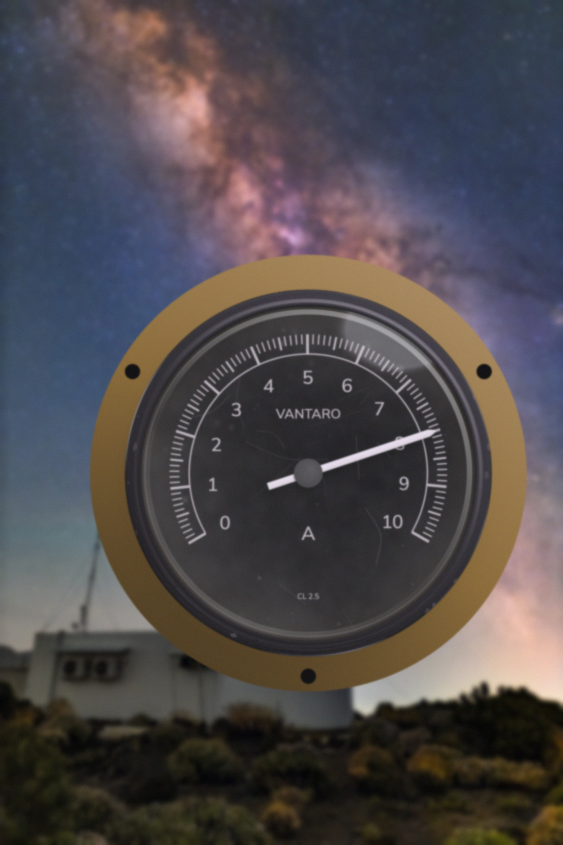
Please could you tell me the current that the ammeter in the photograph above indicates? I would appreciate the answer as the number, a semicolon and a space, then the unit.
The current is 8; A
